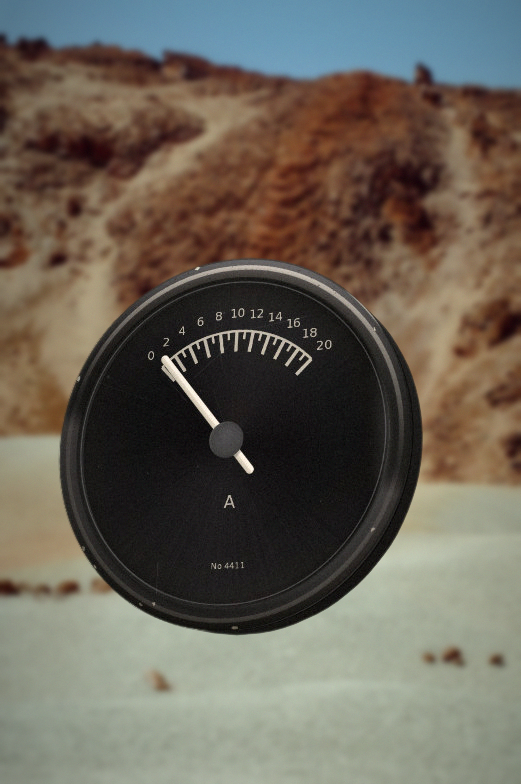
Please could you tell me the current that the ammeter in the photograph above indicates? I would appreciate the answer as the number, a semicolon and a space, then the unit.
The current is 1; A
